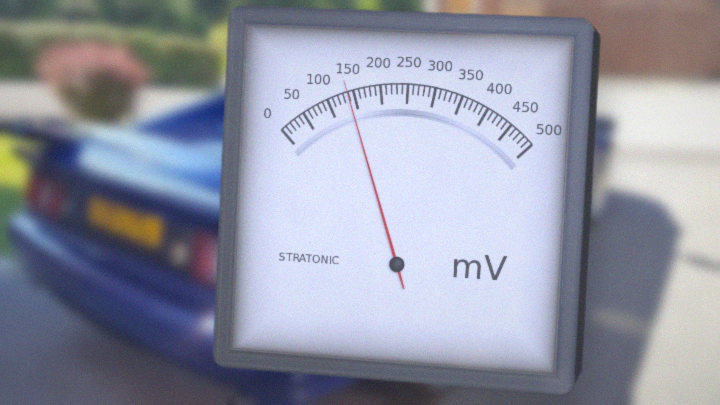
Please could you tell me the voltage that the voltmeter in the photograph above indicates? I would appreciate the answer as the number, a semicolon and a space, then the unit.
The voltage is 140; mV
